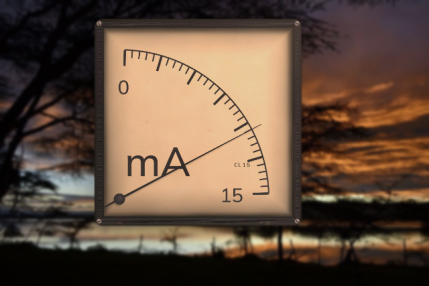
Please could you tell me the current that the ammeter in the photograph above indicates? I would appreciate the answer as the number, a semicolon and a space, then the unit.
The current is 10.5; mA
